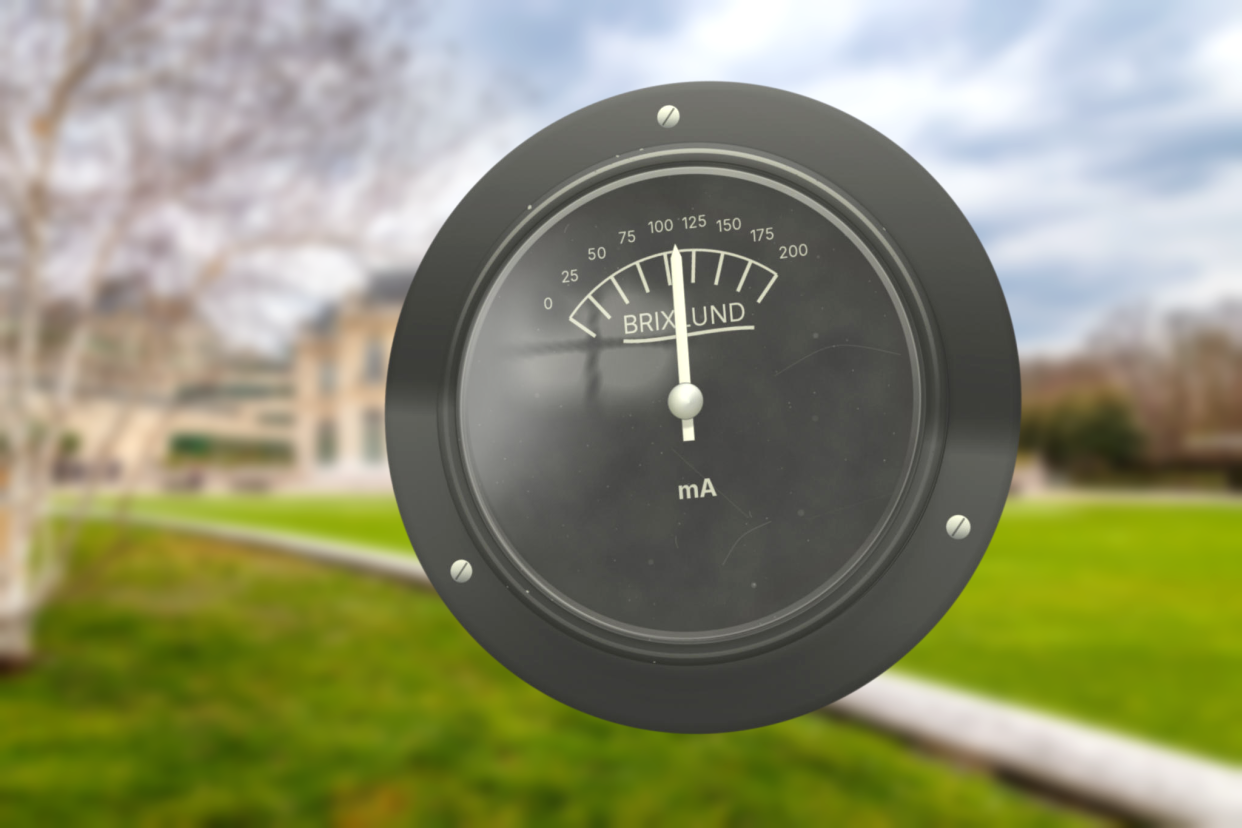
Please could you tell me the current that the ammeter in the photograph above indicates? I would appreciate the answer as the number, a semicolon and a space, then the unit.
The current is 112.5; mA
